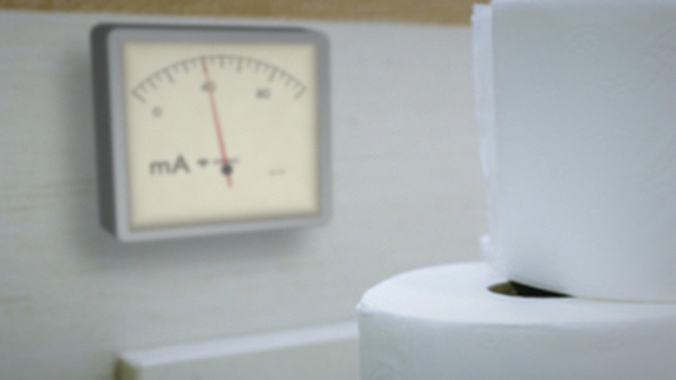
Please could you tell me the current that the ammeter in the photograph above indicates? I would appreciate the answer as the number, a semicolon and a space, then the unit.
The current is 40; mA
